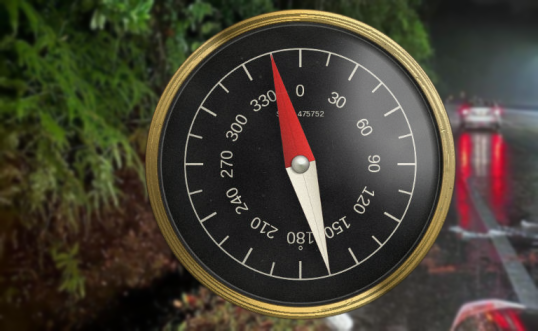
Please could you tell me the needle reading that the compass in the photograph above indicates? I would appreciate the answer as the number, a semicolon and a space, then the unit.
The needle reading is 345; °
